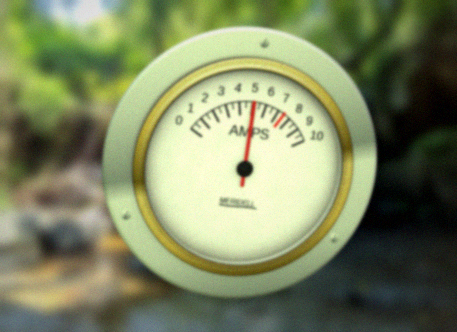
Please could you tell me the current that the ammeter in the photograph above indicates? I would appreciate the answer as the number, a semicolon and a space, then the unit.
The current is 5; A
